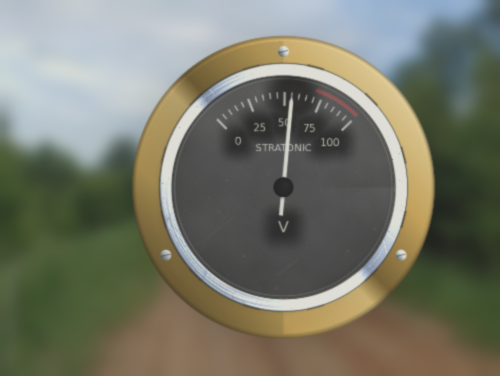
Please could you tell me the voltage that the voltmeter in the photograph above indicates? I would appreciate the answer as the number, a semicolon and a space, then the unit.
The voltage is 55; V
